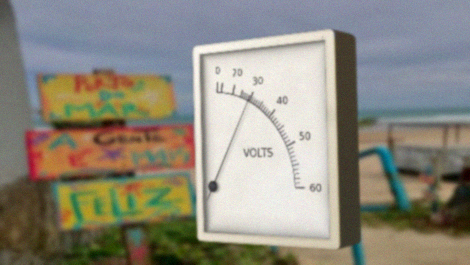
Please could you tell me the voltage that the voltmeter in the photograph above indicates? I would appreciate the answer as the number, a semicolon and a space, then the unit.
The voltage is 30; V
